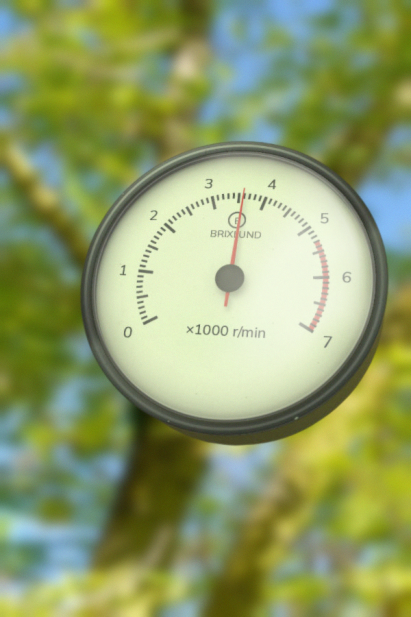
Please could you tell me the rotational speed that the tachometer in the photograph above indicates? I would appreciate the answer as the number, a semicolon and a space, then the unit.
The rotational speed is 3600; rpm
